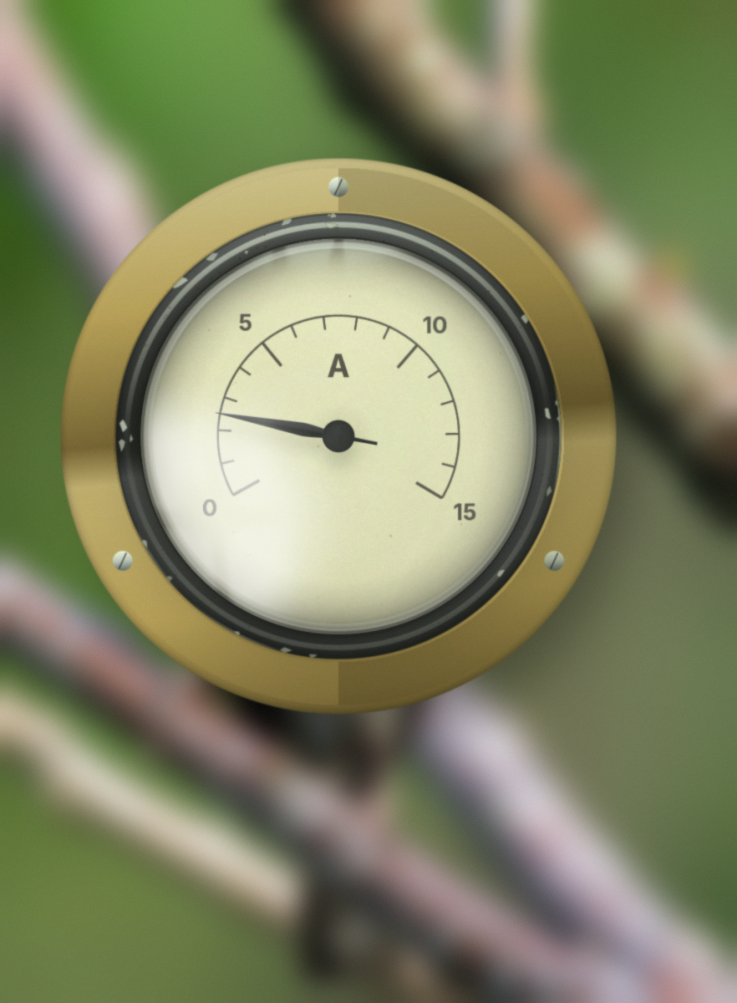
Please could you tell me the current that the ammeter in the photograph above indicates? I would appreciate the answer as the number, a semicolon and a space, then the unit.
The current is 2.5; A
